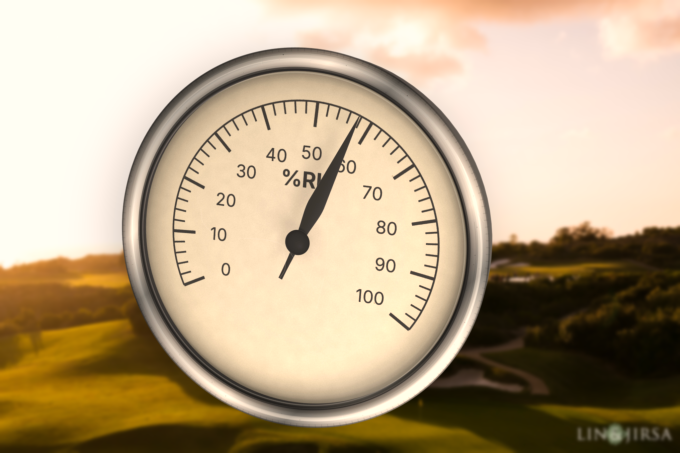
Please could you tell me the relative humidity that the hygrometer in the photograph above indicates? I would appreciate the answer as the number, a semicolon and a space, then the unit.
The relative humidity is 58; %
